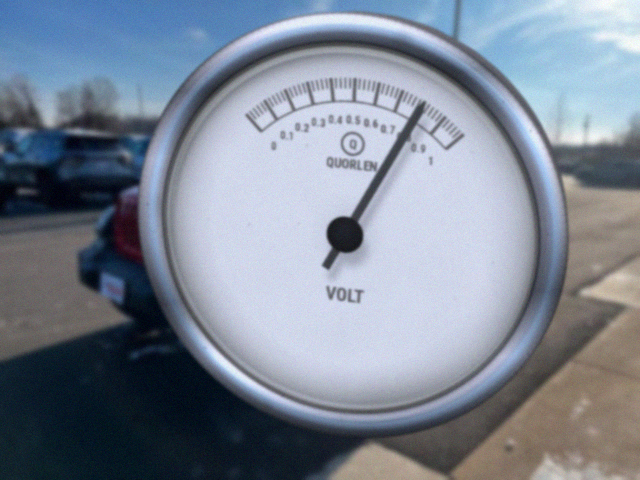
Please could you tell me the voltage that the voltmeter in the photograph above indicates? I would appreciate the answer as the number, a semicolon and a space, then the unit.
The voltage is 0.8; V
